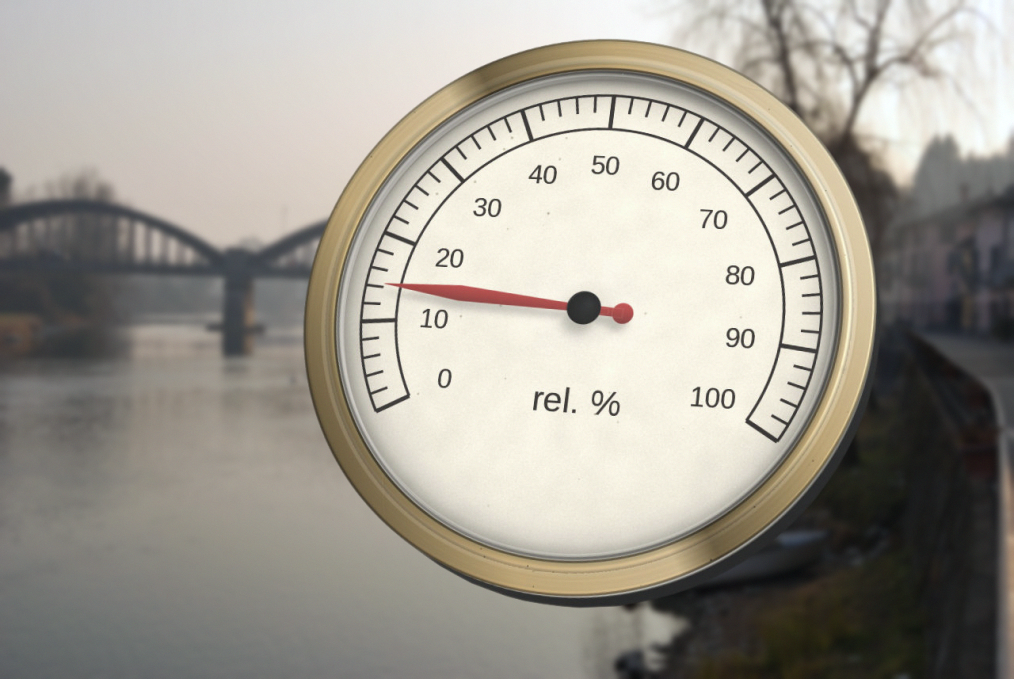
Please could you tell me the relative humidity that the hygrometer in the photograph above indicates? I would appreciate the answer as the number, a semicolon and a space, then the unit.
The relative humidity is 14; %
